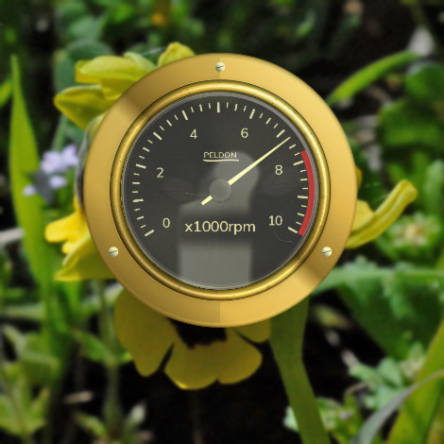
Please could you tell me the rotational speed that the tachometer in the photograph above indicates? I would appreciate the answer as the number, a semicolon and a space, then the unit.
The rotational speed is 7250; rpm
